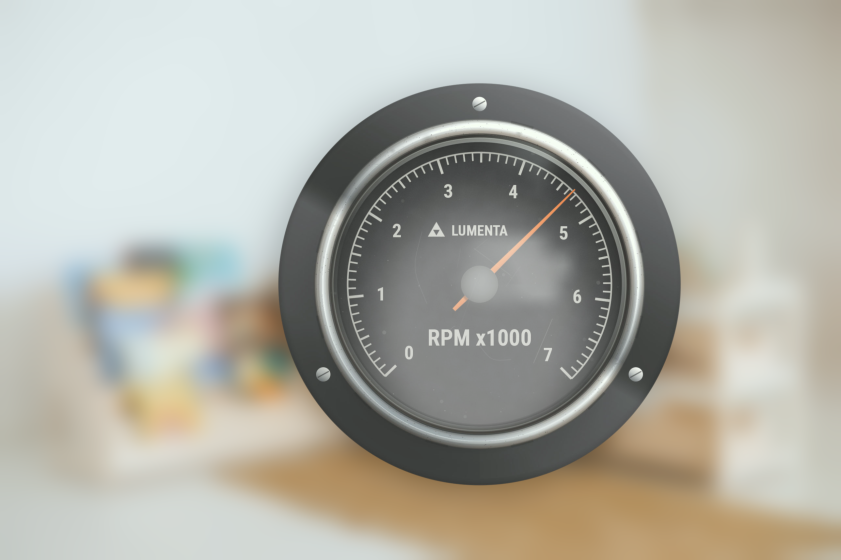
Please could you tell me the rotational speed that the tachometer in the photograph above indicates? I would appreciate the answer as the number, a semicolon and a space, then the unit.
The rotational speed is 4650; rpm
